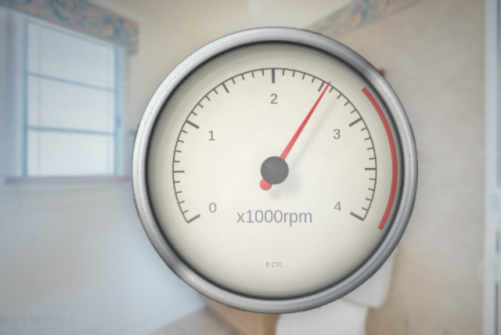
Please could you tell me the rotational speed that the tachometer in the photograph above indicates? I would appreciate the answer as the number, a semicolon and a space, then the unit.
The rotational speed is 2550; rpm
